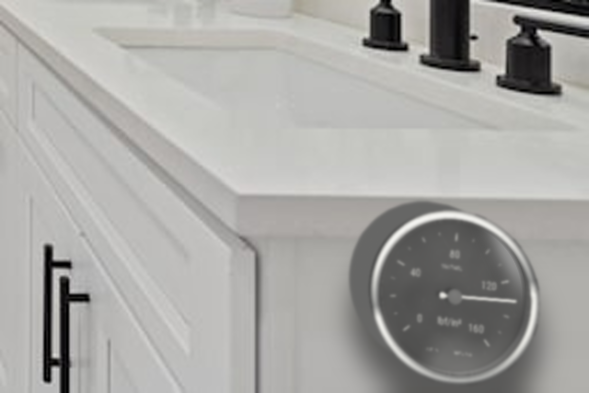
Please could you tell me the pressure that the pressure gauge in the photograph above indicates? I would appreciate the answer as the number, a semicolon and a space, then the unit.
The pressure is 130; psi
